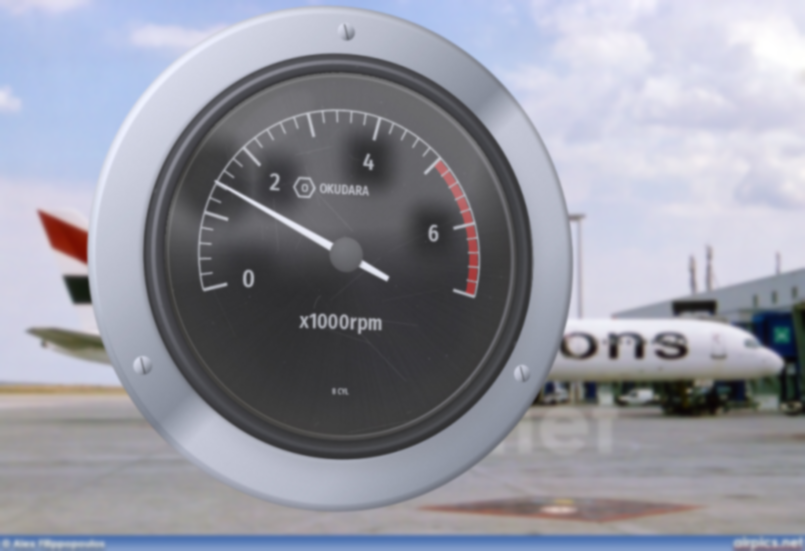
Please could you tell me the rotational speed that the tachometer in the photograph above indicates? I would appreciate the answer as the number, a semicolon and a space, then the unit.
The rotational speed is 1400; rpm
